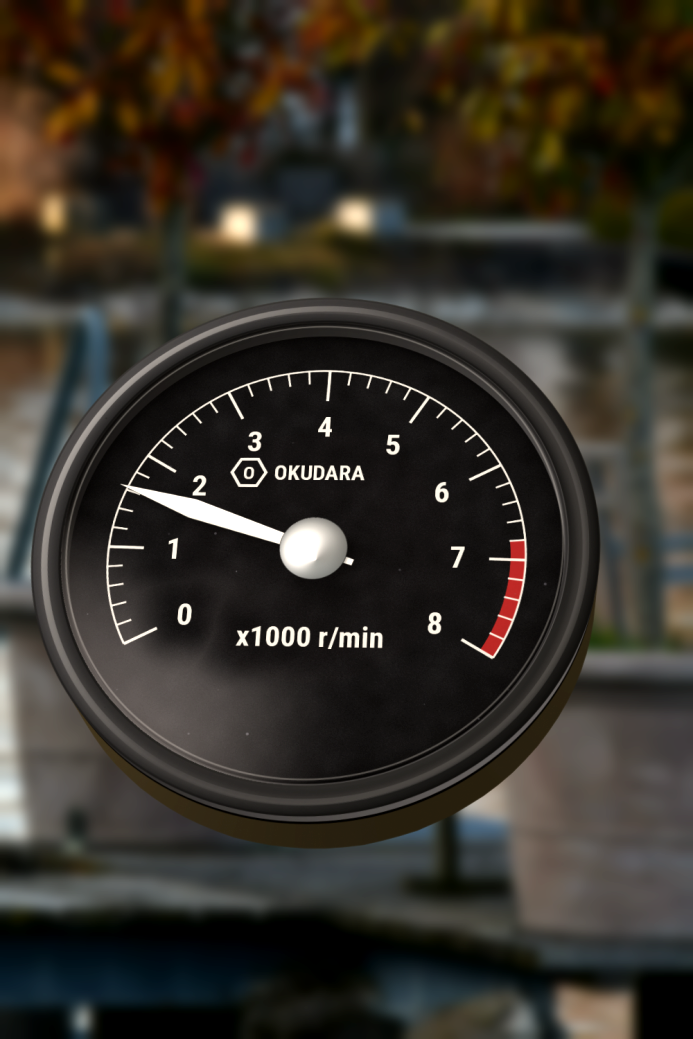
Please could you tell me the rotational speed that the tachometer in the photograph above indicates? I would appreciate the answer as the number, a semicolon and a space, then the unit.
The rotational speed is 1600; rpm
